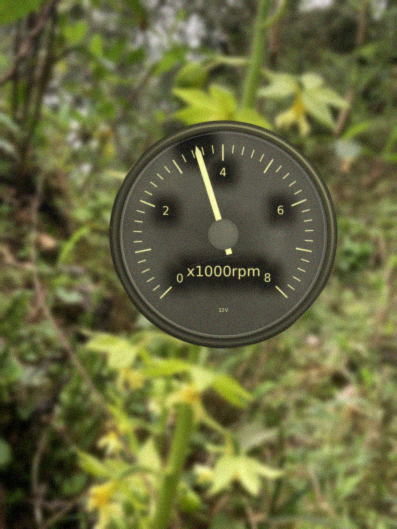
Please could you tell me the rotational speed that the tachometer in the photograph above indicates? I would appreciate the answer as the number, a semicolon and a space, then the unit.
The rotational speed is 3500; rpm
